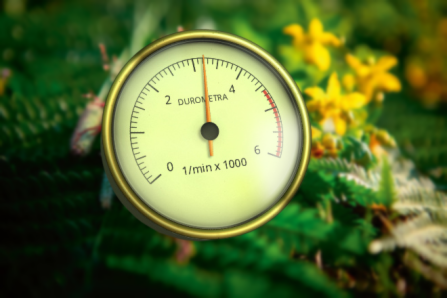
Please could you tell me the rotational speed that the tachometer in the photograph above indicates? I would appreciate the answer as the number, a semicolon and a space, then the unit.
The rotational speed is 3200; rpm
